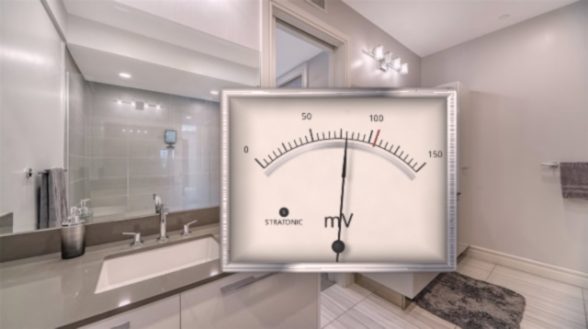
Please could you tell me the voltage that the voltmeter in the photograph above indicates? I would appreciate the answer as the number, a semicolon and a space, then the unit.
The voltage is 80; mV
